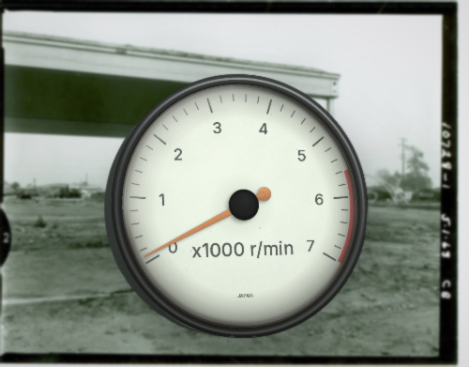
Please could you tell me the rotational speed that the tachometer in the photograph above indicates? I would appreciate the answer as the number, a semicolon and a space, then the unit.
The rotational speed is 100; rpm
